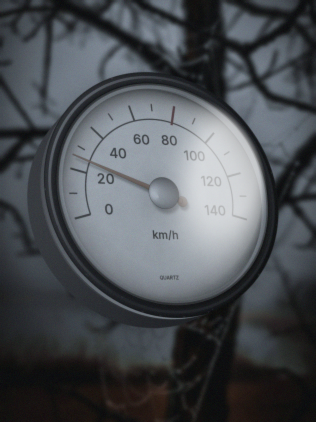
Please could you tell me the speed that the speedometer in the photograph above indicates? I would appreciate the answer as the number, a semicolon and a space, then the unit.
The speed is 25; km/h
